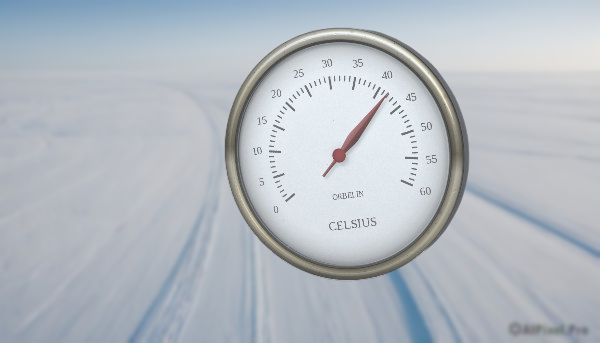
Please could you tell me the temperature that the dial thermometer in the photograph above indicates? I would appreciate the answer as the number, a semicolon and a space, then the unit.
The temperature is 42; °C
